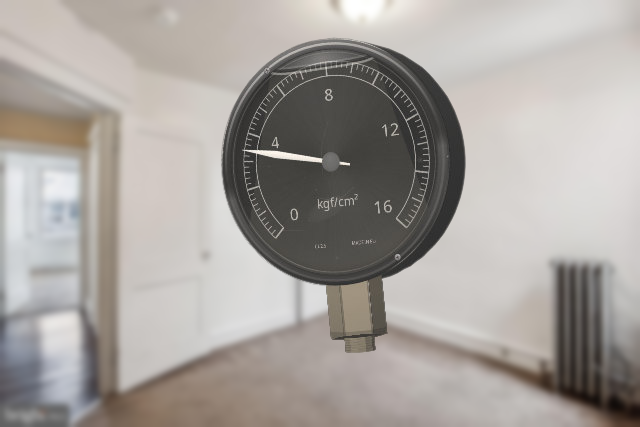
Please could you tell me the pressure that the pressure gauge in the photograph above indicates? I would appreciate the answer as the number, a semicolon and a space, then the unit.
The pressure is 3.4; kg/cm²
